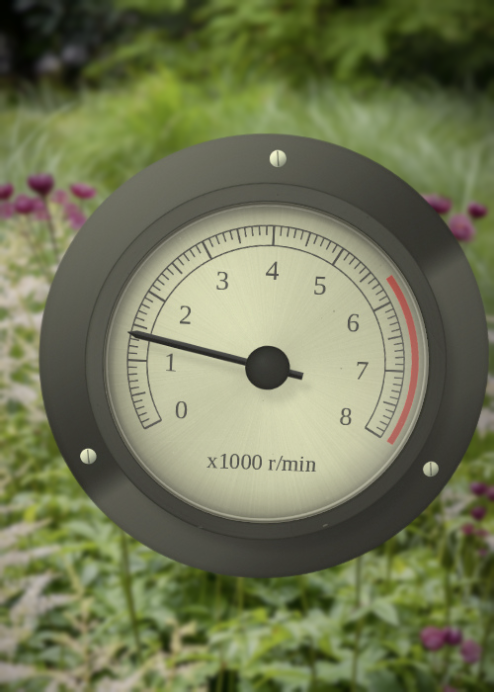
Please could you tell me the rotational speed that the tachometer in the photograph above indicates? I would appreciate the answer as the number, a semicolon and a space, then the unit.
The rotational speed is 1400; rpm
